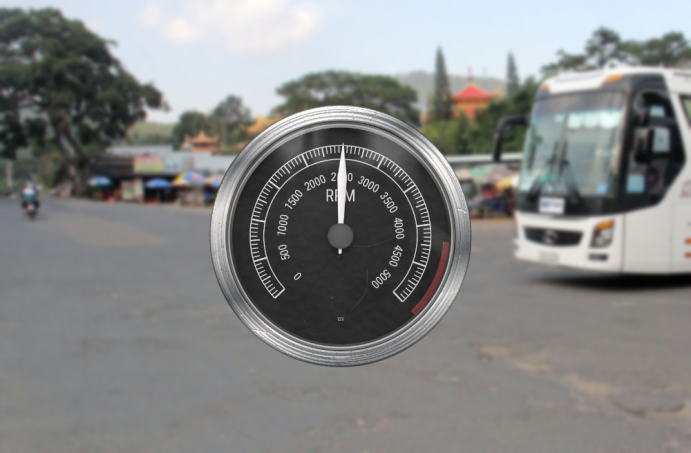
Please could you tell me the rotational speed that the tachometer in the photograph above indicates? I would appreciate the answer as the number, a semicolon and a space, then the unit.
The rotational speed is 2500; rpm
